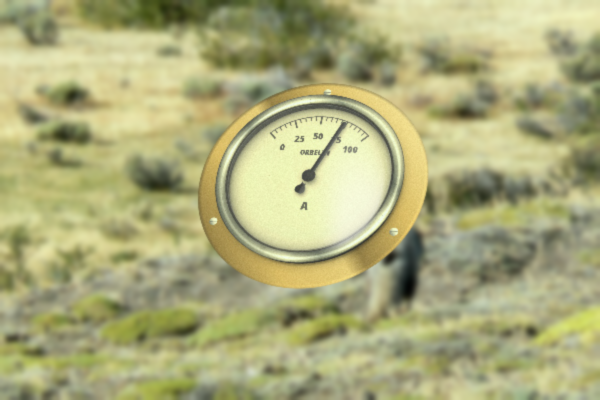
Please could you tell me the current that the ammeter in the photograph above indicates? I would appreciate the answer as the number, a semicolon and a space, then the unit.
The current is 75; A
